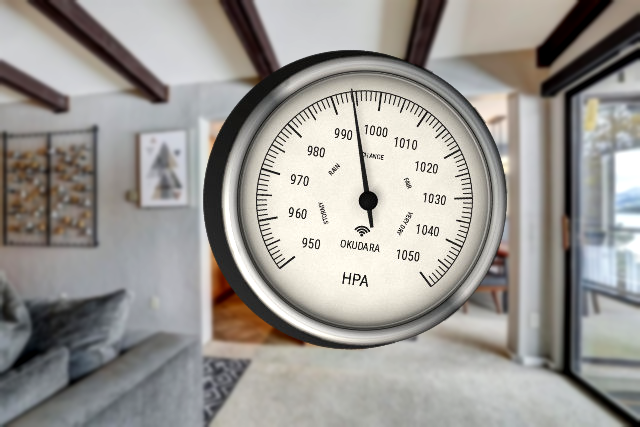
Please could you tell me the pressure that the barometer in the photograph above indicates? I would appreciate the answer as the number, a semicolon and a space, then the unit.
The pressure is 994; hPa
